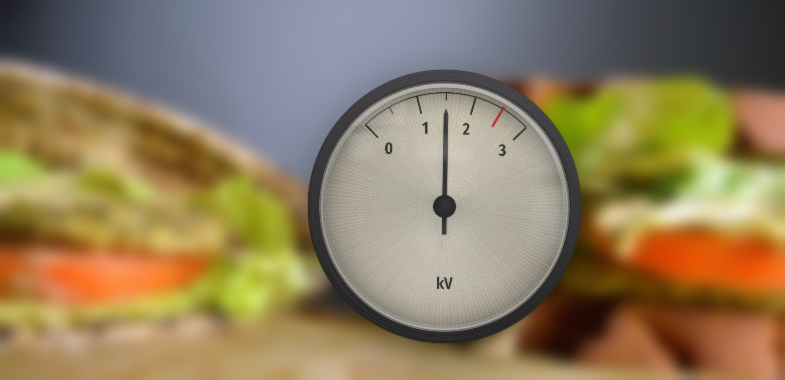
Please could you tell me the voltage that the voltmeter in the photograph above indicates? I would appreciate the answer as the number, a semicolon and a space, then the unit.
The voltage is 1.5; kV
